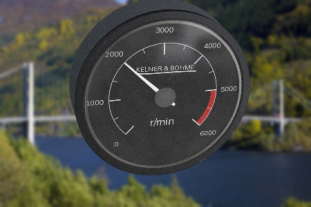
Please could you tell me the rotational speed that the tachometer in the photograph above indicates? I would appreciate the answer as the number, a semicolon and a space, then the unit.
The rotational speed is 2000; rpm
